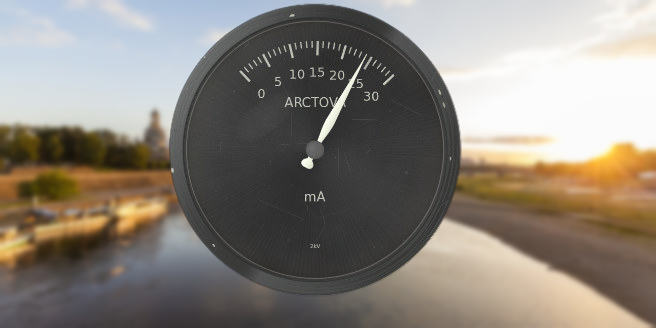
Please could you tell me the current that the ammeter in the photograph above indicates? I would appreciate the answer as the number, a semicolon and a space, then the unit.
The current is 24; mA
